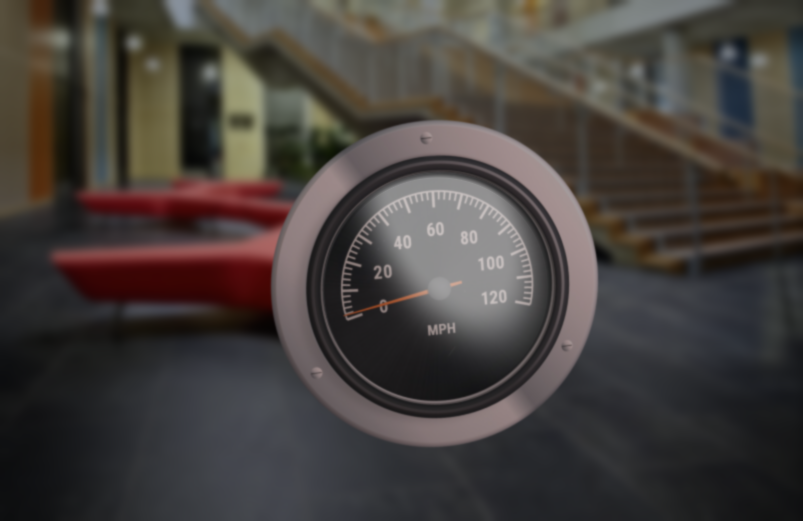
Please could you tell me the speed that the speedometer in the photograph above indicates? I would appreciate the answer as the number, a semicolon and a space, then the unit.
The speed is 2; mph
